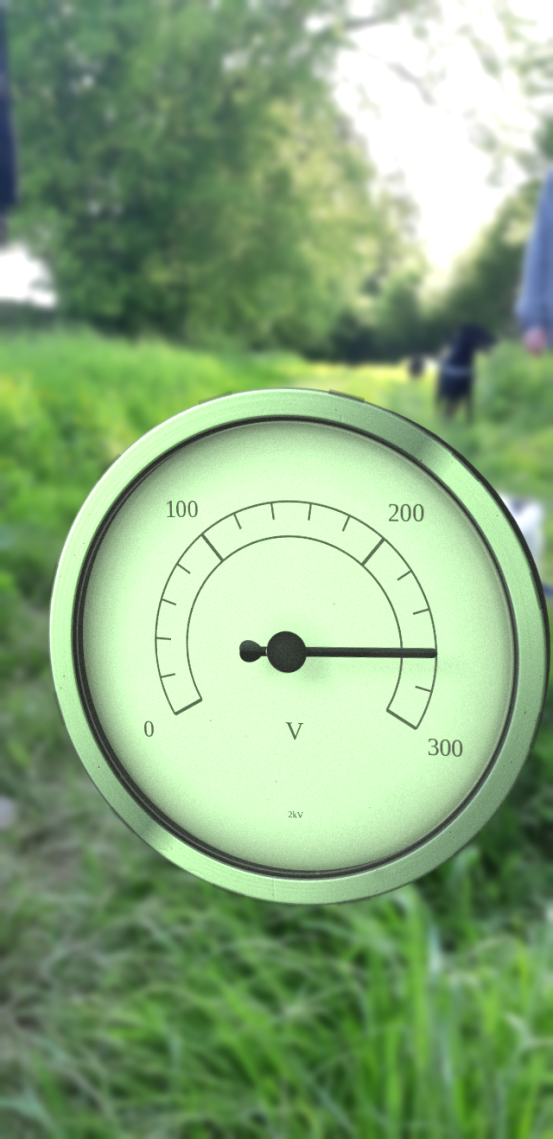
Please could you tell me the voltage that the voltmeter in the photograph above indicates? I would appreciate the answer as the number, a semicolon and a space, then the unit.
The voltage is 260; V
